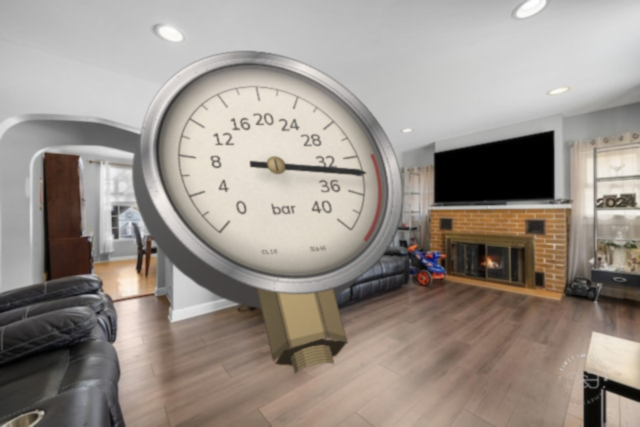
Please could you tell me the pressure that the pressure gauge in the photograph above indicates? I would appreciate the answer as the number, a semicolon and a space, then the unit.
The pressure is 34; bar
